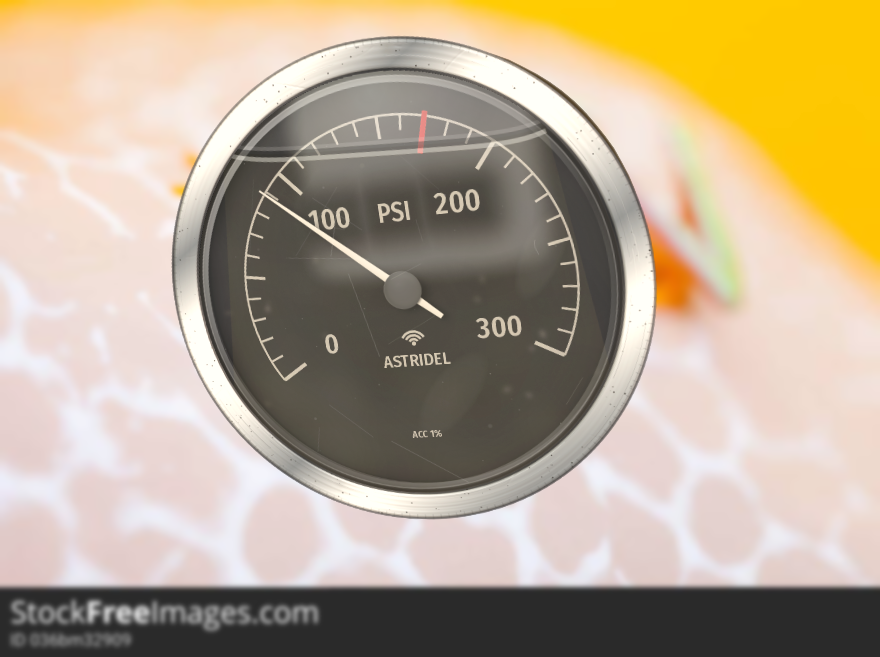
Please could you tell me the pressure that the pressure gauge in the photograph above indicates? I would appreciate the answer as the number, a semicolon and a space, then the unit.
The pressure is 90; psi
